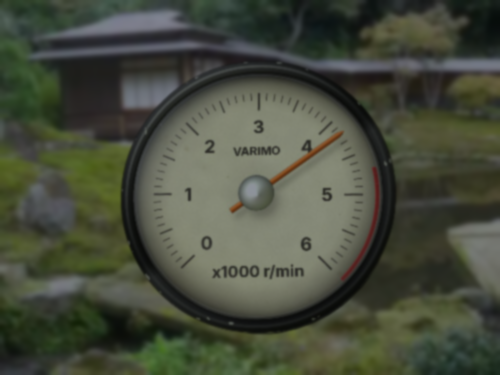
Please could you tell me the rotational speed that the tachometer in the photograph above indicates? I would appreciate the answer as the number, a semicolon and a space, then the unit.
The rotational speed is 4200; rpm
